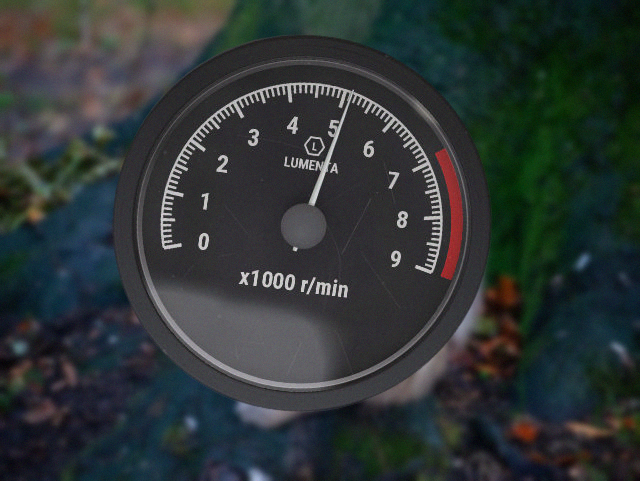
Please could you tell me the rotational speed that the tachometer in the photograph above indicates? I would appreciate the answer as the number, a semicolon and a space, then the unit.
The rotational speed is 5100; rpm
